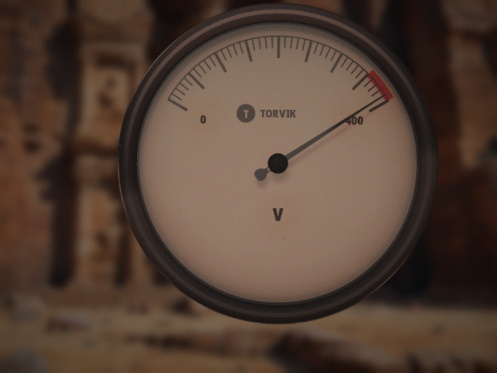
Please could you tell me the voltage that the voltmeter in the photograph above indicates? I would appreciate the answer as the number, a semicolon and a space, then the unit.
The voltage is 390; V
